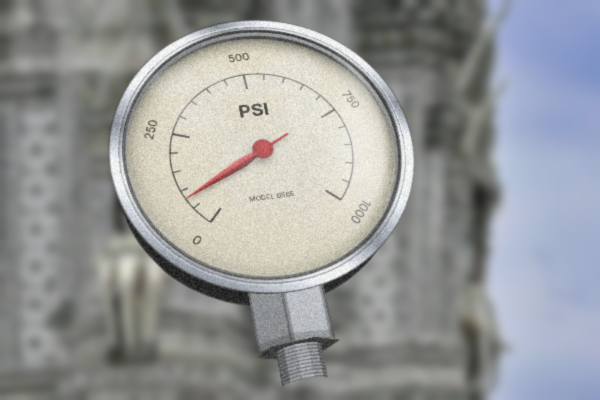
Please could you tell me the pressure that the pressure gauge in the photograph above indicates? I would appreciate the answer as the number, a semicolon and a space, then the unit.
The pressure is 75; psi
